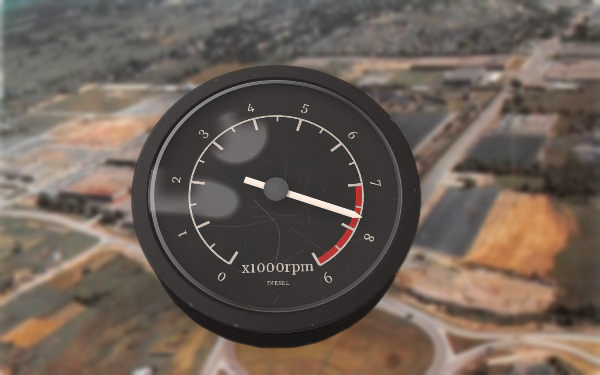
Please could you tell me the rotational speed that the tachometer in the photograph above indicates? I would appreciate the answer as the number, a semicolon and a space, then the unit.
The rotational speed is 7750; rpm
